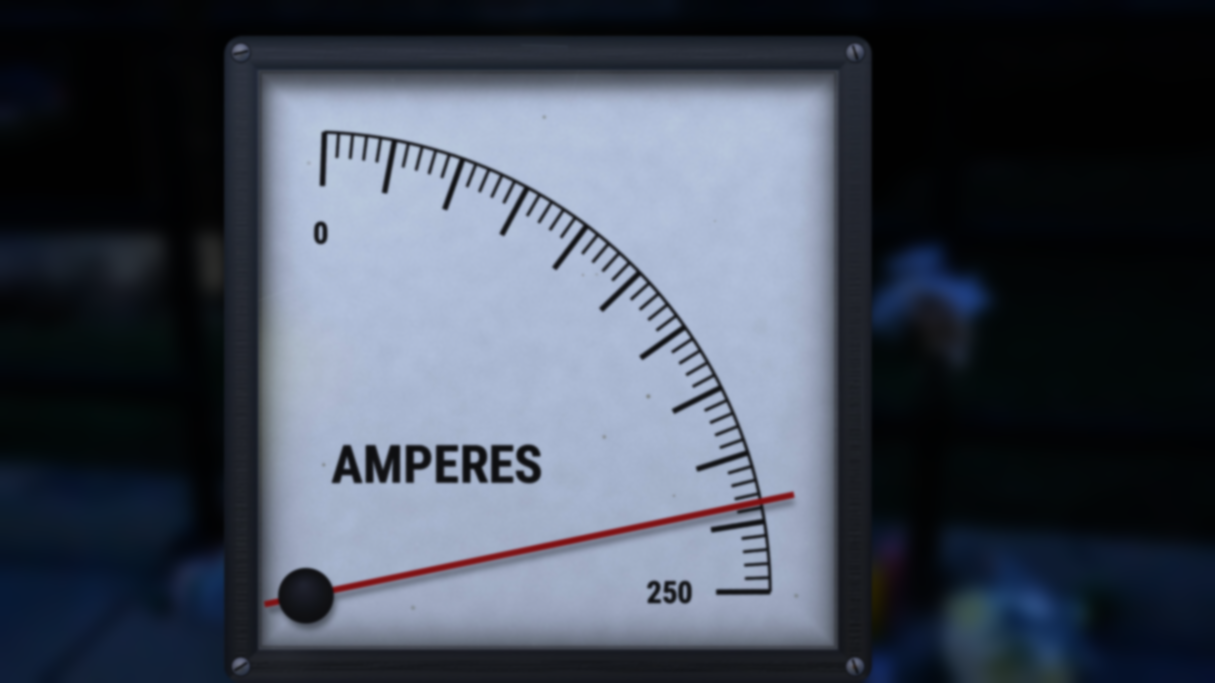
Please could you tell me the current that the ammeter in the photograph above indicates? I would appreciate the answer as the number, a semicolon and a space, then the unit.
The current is 217.5; A
